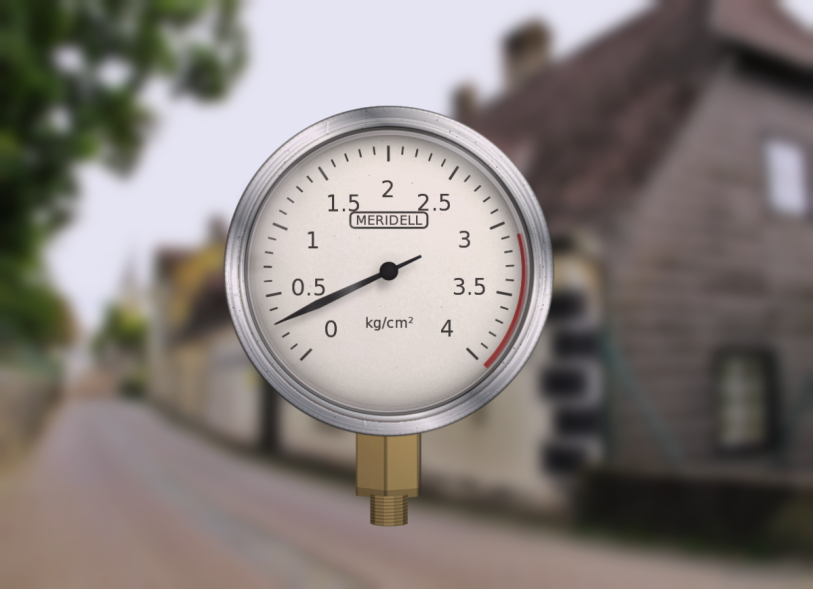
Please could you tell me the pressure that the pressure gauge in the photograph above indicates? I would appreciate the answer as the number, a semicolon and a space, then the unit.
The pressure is 0.3; kg/cm²
